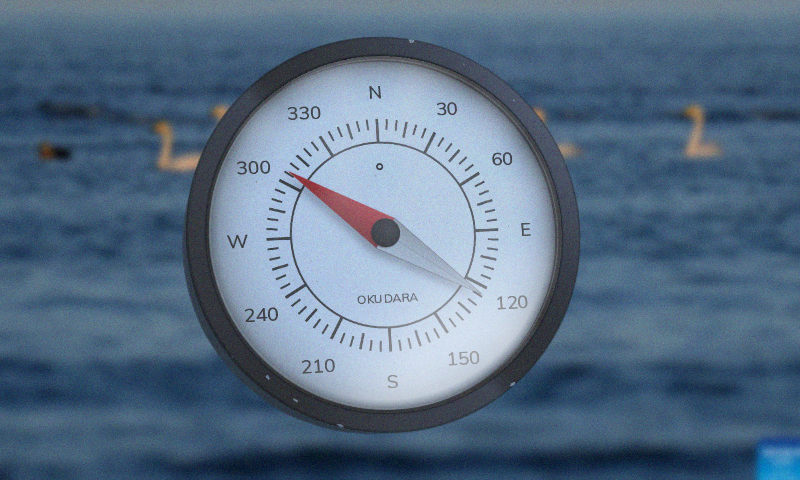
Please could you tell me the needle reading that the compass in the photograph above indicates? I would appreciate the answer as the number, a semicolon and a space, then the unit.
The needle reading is 305; °
